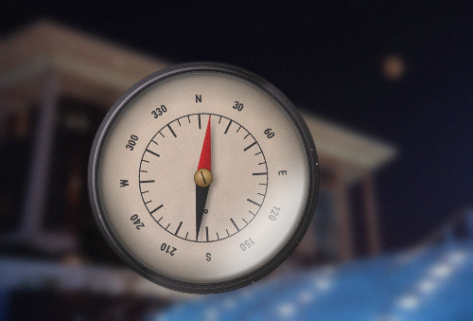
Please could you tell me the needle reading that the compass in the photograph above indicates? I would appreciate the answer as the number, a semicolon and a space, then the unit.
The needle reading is 10; °
